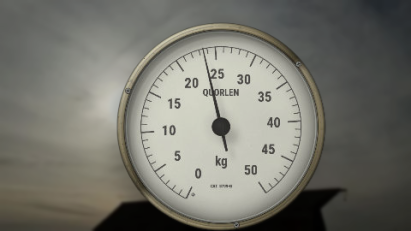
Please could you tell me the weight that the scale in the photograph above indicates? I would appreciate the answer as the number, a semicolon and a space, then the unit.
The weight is 23.5; kg
